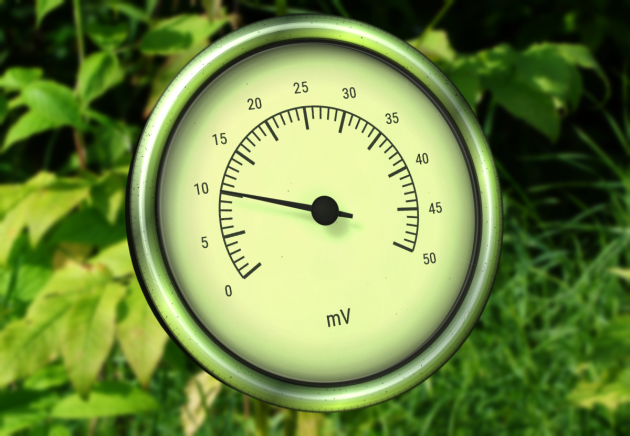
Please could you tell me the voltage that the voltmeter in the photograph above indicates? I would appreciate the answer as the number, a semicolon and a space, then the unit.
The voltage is 10; mV
